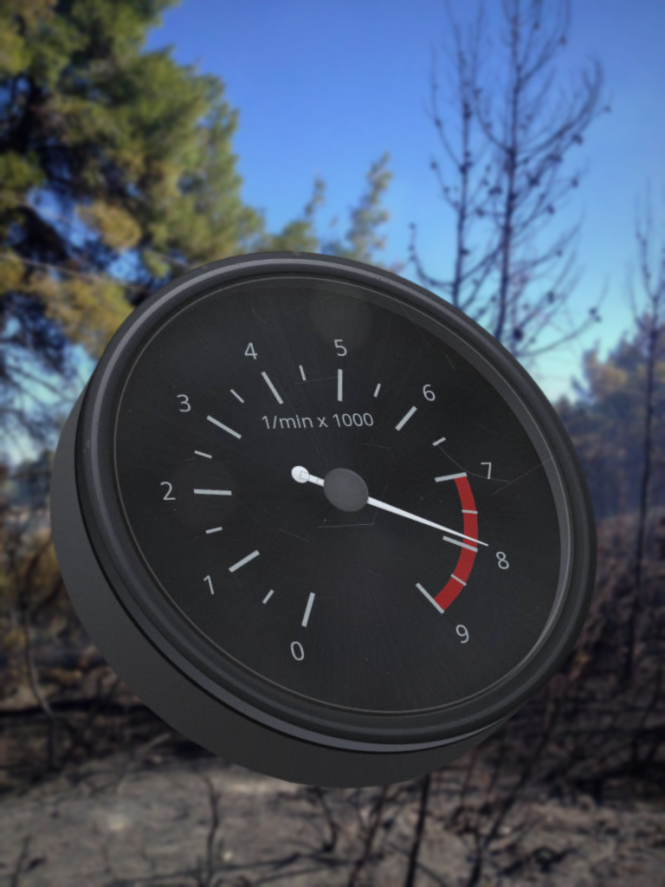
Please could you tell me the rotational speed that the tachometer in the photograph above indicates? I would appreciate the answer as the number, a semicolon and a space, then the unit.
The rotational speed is 8000; rpm
